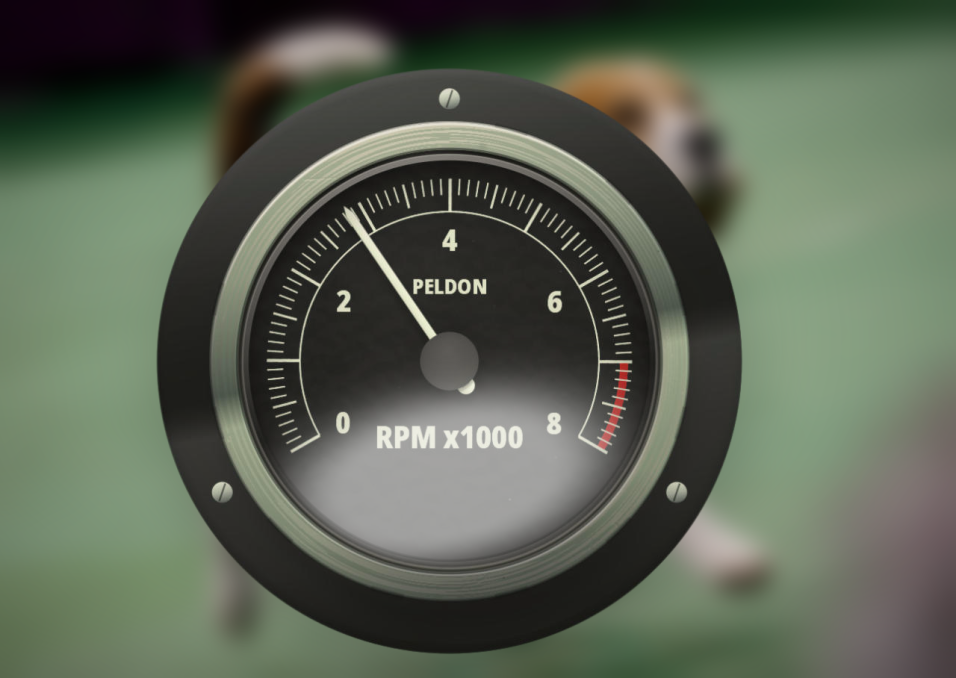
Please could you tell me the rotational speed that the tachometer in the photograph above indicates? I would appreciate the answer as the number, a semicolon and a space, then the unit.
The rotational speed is 2850; rpm
